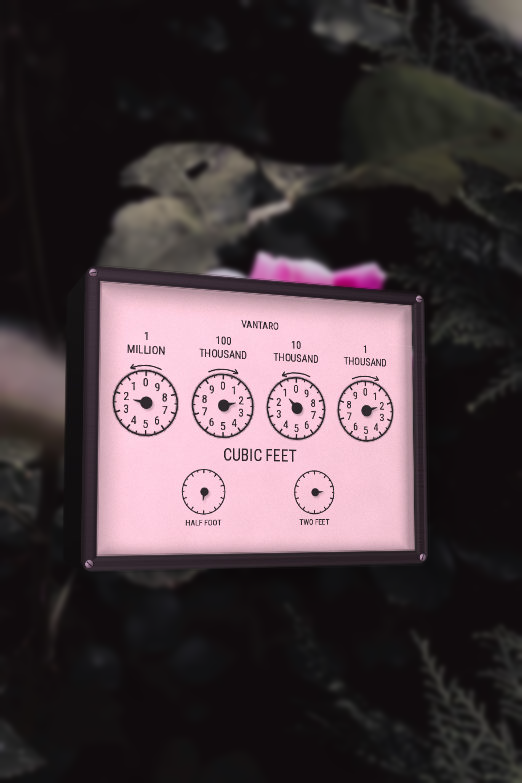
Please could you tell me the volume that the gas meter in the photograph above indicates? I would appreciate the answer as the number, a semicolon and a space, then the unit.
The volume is 221200; ft³
